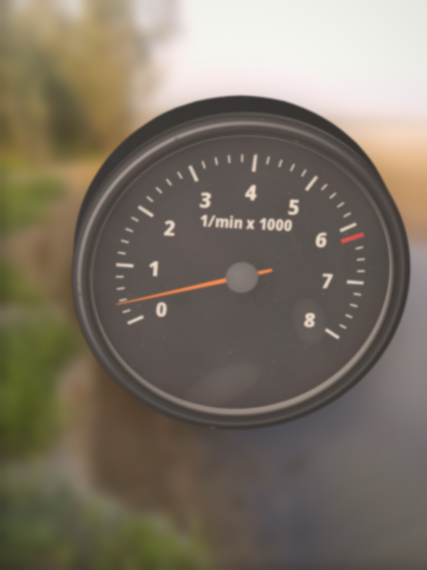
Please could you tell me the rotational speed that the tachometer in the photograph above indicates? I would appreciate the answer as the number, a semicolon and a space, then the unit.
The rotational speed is 400; rpm
